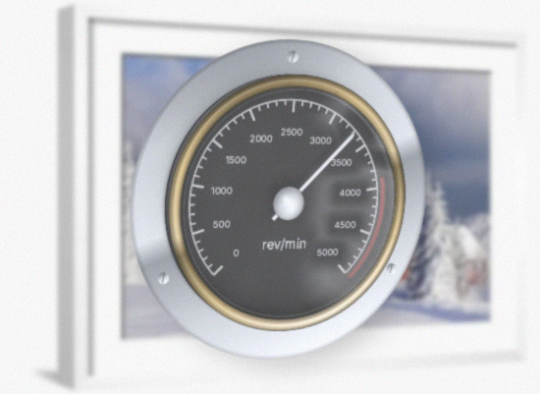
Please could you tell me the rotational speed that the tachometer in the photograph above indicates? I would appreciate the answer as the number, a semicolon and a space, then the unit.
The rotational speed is 3300; rpm
